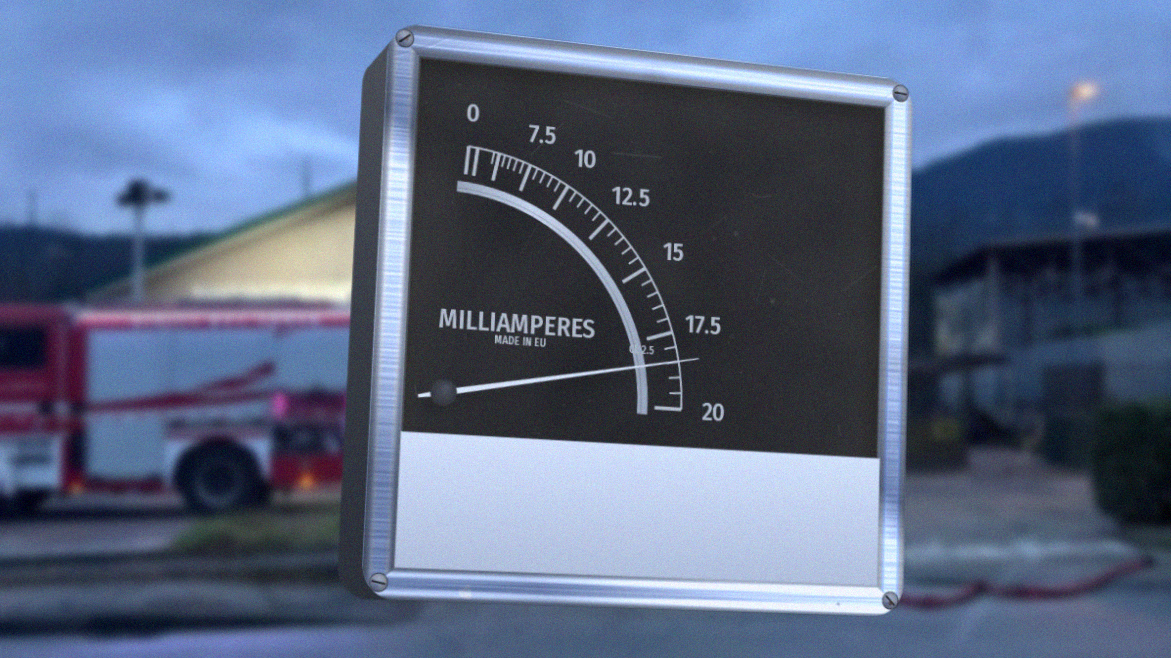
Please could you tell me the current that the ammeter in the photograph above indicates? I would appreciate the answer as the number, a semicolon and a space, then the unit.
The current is 18.5; mA
